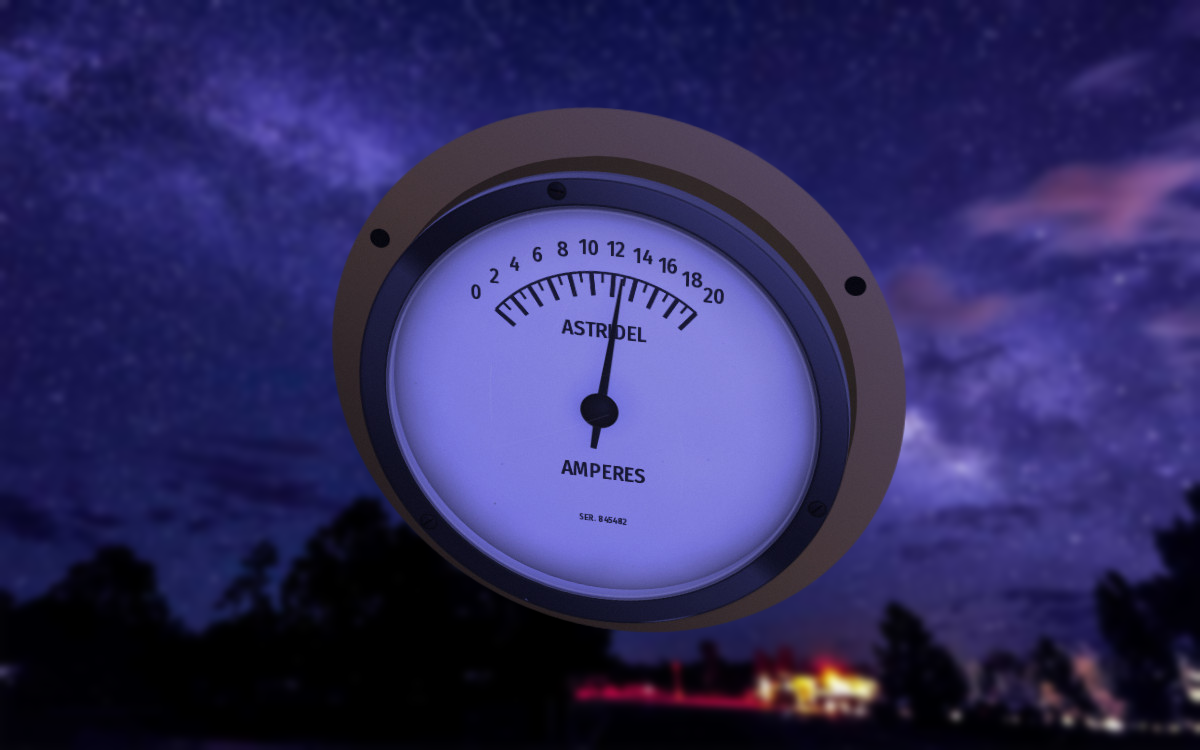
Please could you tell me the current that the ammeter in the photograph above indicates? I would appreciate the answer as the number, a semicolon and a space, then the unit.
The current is 13; A
